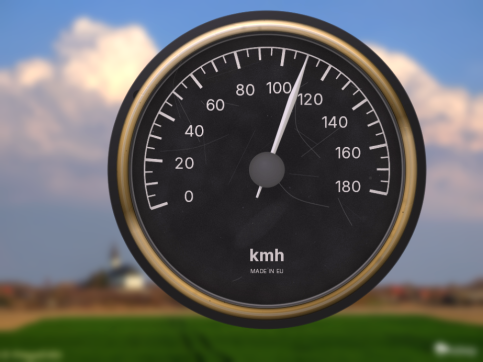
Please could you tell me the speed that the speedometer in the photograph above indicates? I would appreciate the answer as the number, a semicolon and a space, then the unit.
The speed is 110; km/h
